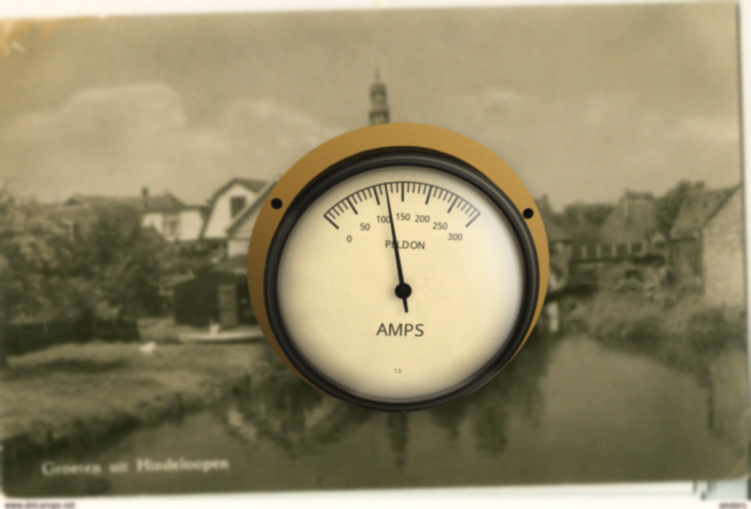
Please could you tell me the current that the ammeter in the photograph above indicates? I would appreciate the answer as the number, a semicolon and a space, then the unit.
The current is 120; A
